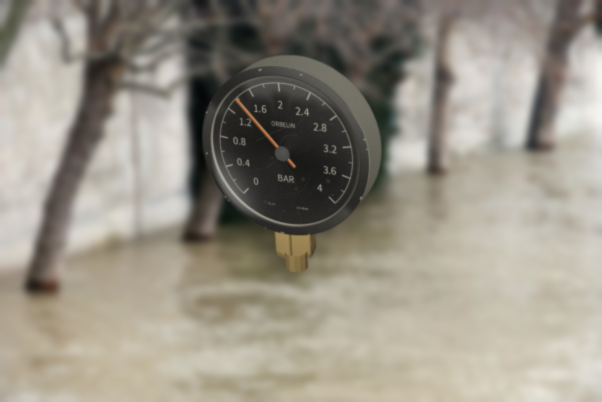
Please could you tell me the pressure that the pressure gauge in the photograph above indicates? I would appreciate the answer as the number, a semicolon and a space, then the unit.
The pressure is 1.4; bar
